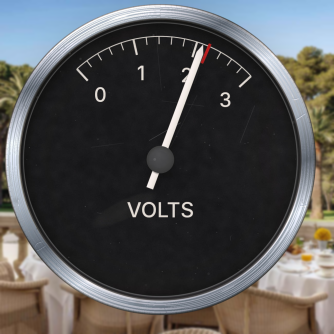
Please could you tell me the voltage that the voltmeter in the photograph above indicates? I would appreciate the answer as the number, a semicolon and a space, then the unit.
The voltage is 2.1; V
